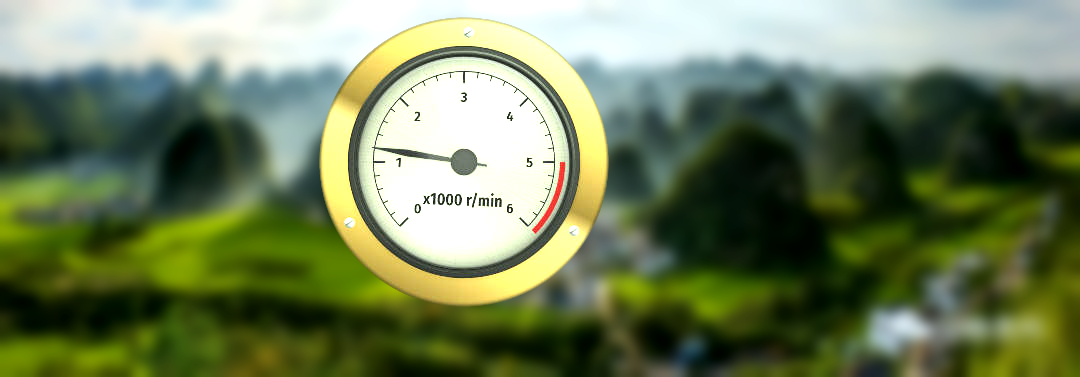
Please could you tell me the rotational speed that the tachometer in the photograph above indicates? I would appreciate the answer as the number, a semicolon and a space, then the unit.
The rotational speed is 1200; rpm
